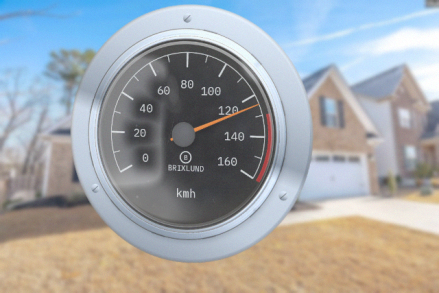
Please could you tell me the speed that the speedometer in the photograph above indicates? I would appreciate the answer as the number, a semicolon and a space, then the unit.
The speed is 125; km/h
